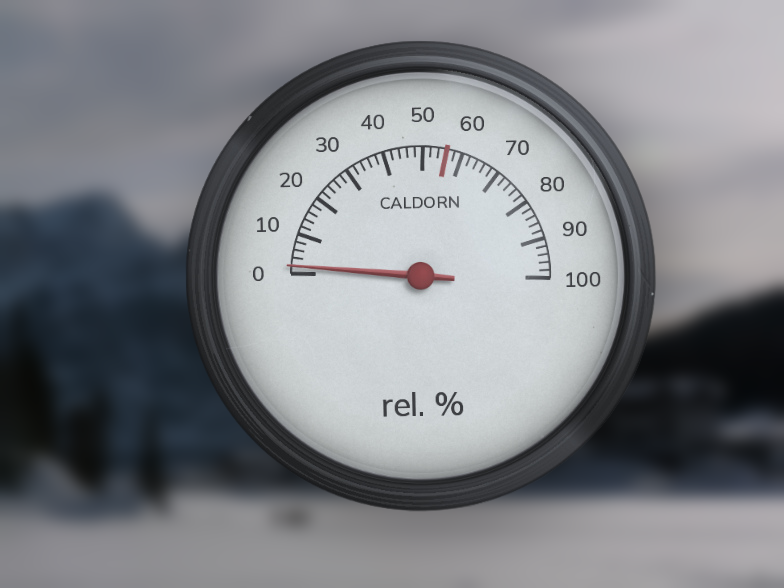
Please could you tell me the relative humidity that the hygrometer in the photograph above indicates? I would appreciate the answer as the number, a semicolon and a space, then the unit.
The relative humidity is 2; %
